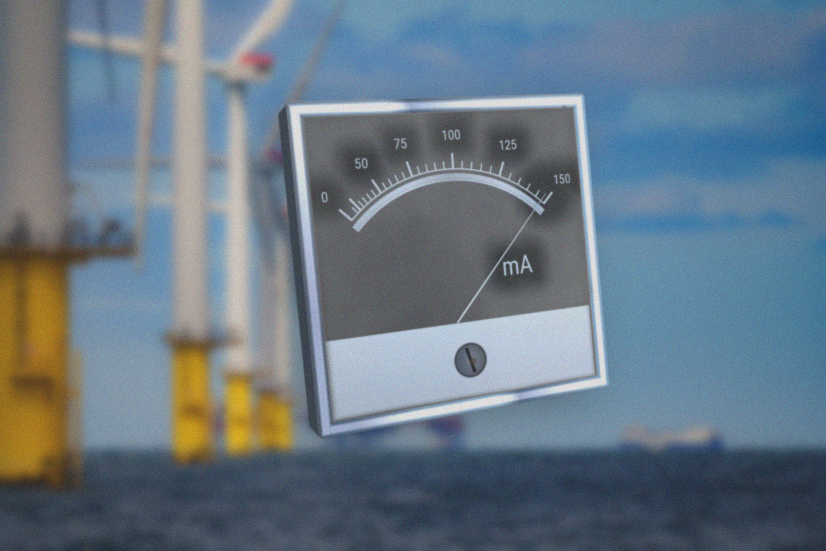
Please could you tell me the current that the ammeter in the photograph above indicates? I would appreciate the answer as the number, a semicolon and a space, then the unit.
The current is 147.5; mA
